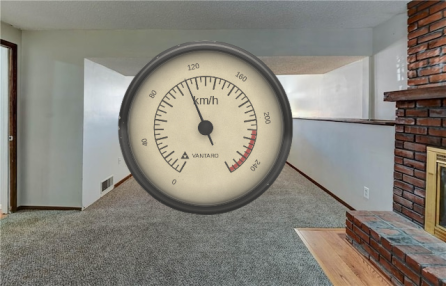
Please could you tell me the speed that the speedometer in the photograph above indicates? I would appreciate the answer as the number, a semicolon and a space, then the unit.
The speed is 110; km/h
